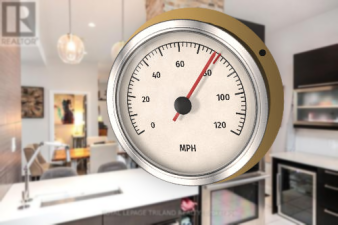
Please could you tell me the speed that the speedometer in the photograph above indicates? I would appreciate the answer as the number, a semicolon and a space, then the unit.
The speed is 78; mph
